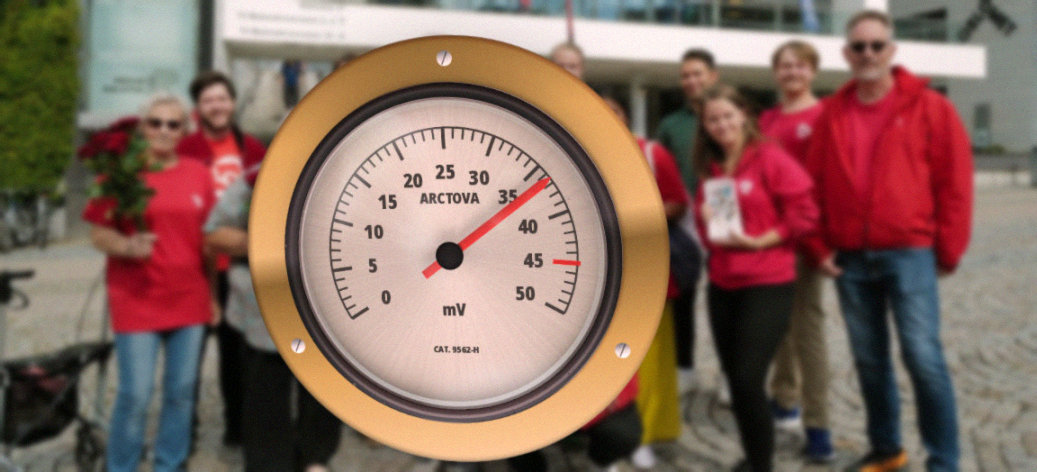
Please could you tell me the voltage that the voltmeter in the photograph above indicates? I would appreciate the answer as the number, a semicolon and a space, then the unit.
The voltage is 36.5; mV
